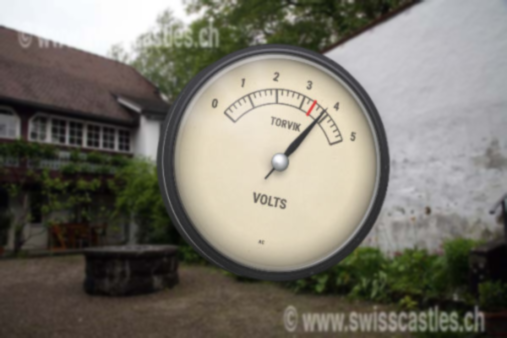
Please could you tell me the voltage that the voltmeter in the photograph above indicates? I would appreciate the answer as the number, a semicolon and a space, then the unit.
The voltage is 3.8; V
